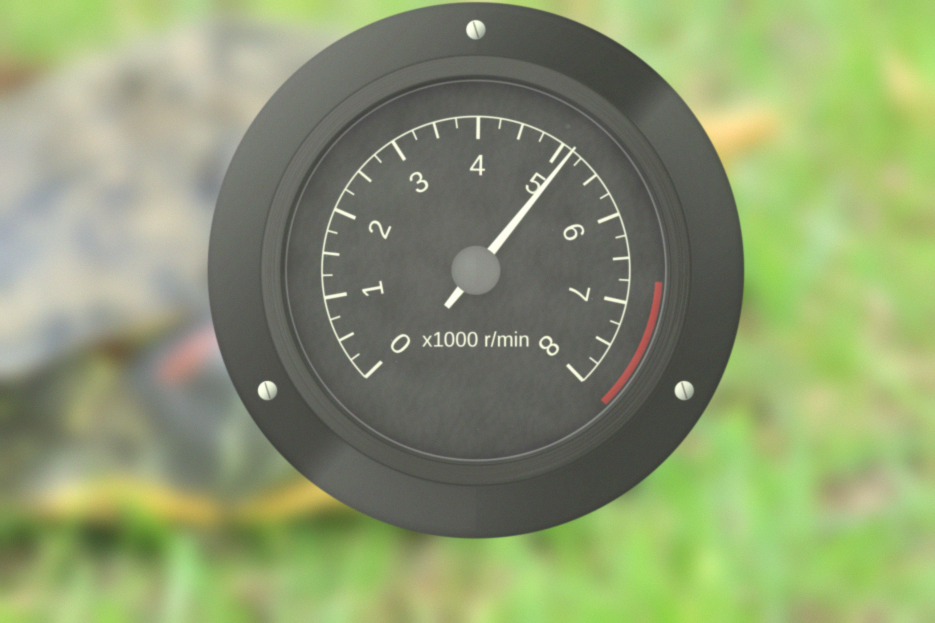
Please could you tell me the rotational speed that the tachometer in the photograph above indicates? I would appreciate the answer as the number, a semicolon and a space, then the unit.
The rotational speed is 5125; rpm
